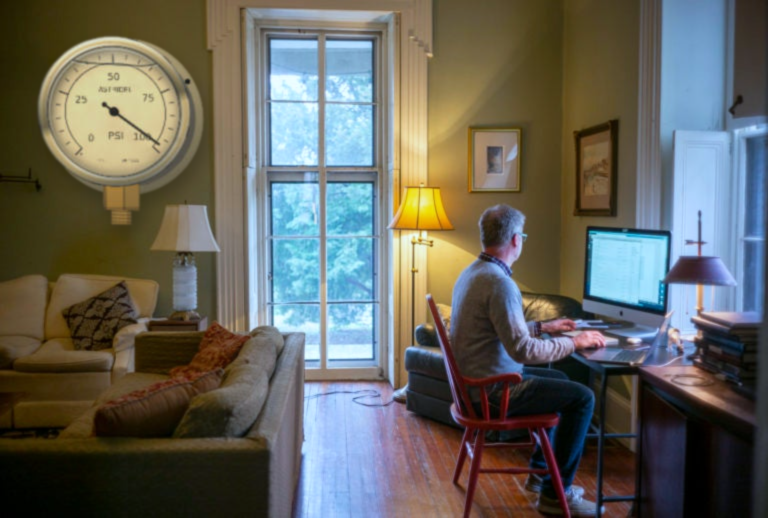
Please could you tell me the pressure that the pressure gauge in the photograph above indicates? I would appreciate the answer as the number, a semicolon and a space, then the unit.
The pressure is 97.5; psi
